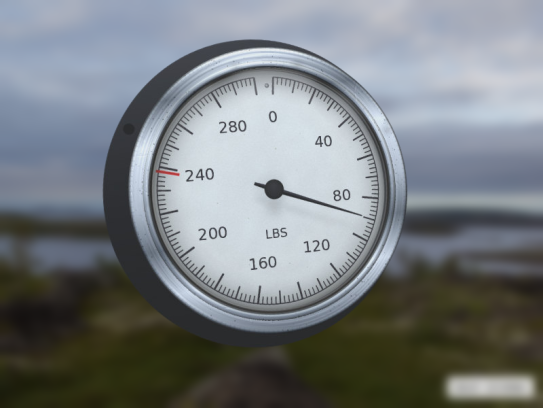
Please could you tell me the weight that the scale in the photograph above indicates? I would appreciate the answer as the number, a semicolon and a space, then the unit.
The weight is 90; lb
